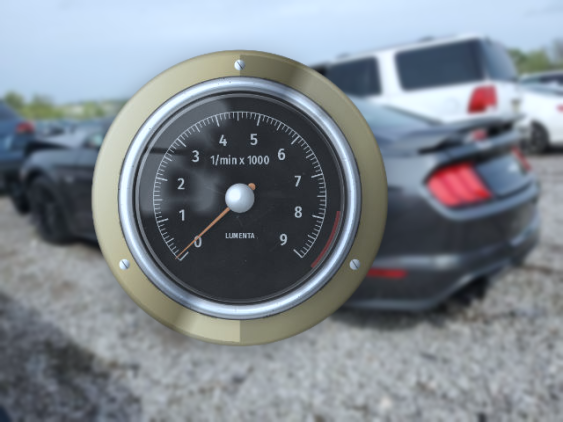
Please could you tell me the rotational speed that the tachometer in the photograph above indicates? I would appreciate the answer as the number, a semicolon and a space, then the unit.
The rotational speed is 100; rpm
